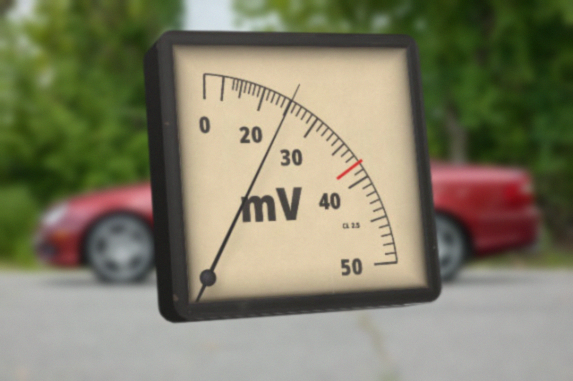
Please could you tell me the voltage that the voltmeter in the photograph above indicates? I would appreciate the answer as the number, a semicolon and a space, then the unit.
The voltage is 25; mV
